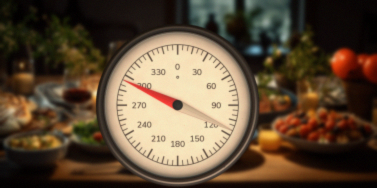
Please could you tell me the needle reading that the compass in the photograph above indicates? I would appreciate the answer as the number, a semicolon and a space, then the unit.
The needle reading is 295; °
